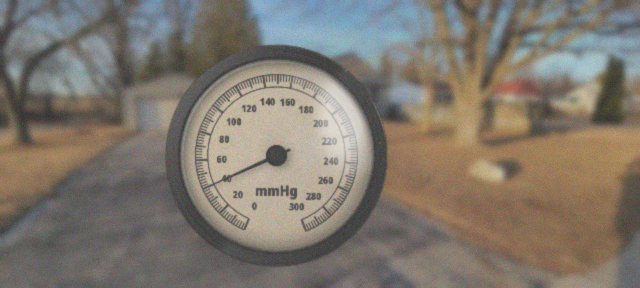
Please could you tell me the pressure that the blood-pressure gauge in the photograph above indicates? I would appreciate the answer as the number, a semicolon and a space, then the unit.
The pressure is 40; mmHg
